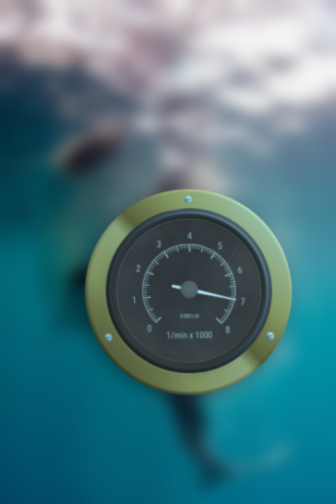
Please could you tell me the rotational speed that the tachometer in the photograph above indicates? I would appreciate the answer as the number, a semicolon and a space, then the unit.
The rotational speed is 7000; rpm
